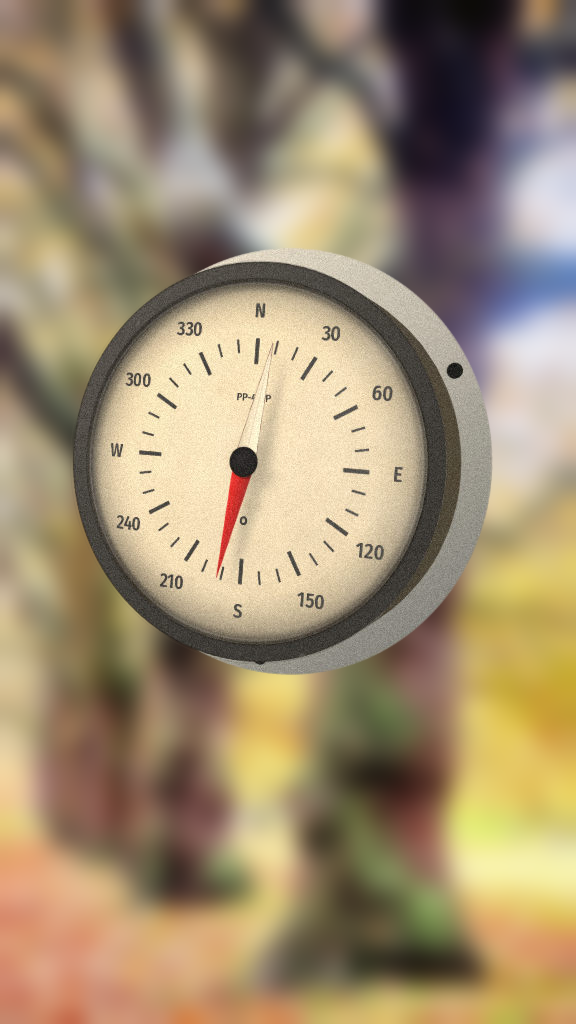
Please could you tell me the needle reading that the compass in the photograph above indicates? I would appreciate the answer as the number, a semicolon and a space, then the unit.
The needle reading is 190; °
